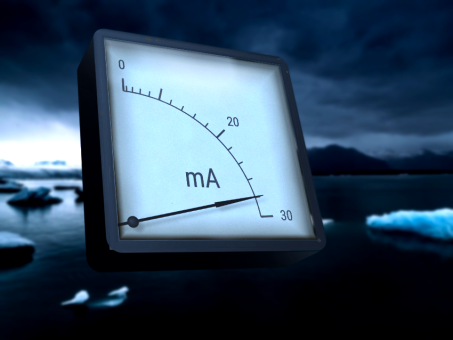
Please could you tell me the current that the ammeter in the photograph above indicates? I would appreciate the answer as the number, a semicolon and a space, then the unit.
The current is 28; mA
